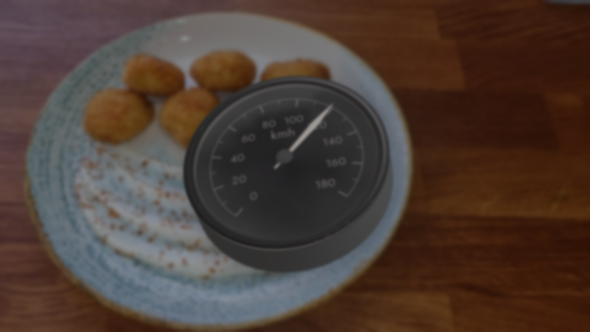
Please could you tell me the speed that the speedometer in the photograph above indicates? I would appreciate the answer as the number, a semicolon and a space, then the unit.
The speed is 120; km/h
